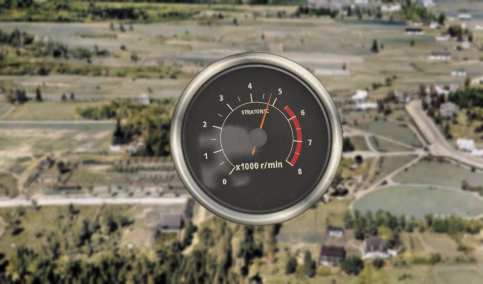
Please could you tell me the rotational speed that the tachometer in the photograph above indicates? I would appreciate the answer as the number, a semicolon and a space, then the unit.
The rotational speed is 4750; rpm
